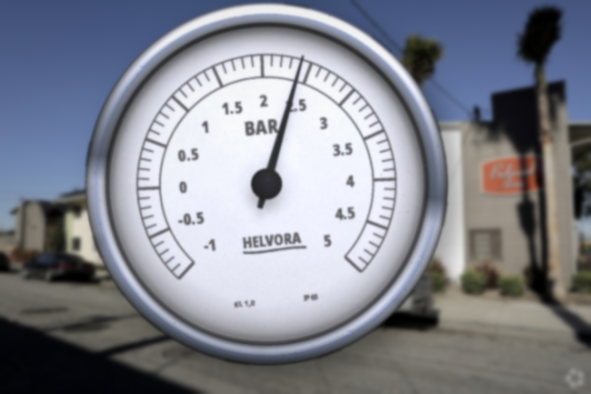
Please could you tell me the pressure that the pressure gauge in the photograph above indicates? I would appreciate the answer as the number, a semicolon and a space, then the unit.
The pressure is 2.4; bar
